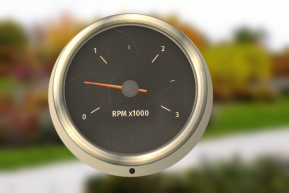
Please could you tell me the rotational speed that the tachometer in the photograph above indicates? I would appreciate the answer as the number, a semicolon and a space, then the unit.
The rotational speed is 500; rpm
